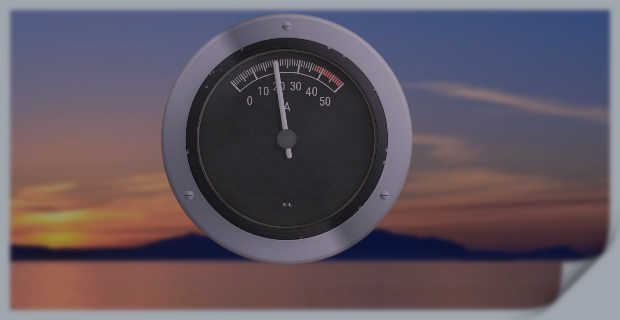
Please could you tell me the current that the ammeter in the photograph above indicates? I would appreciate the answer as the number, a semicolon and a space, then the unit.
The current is 20; A
